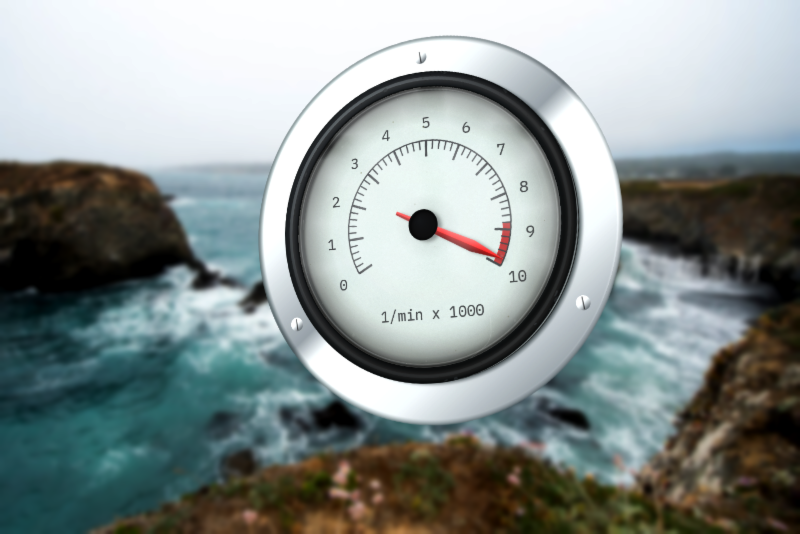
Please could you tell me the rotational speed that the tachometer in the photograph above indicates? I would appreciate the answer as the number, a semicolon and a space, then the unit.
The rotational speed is 9800; rpm
